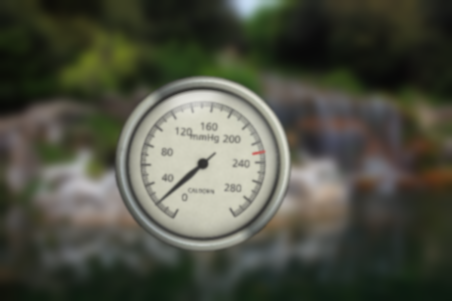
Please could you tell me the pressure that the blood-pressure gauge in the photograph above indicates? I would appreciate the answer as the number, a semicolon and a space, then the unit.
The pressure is 20; mmHg
